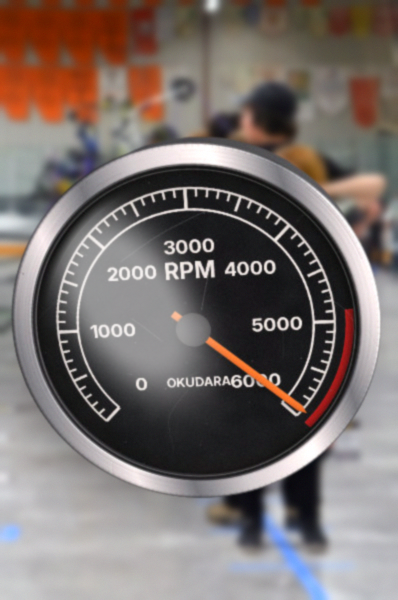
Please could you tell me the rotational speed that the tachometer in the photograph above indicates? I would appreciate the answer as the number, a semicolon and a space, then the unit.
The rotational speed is 5900; rpm
